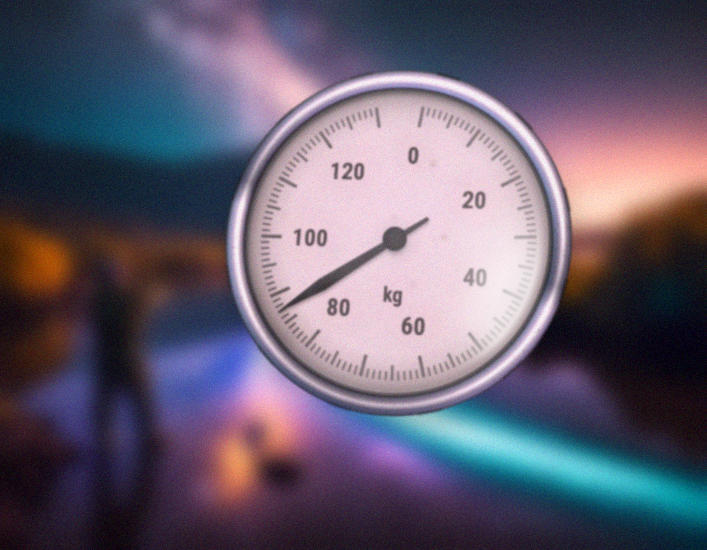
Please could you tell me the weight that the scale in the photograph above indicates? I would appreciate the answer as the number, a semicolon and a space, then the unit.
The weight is 87; kg
